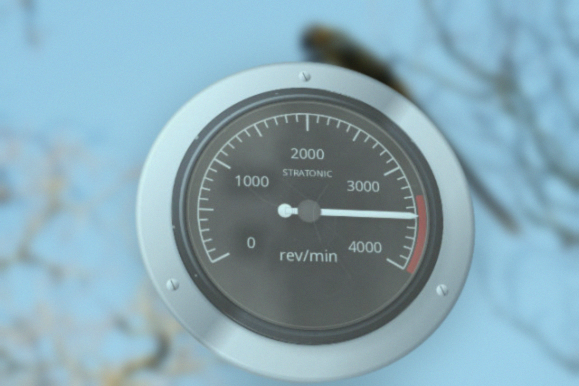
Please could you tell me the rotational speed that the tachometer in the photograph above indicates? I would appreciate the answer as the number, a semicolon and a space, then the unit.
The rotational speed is 3500; rpm
